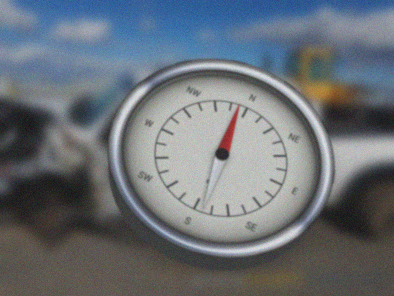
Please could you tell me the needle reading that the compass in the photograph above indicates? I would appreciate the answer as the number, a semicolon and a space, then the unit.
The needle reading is 352.5; °
